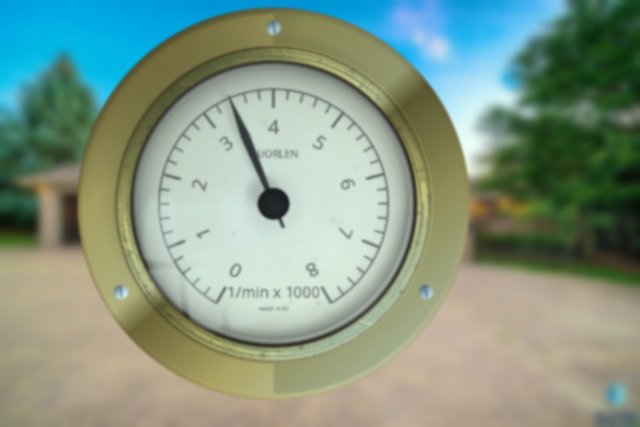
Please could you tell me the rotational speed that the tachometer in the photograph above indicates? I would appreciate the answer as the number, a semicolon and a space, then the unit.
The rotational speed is 3400; rpm
